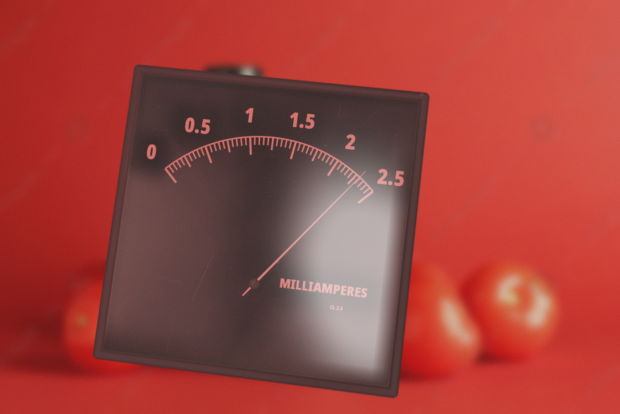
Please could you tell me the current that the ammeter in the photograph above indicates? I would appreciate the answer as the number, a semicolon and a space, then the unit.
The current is 2.3; mA
